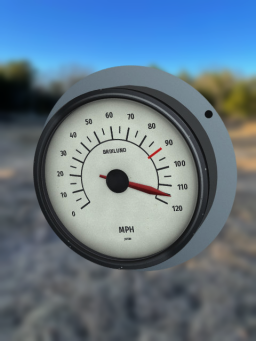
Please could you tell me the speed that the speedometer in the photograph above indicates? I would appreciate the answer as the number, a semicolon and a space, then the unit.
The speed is 115; mph
